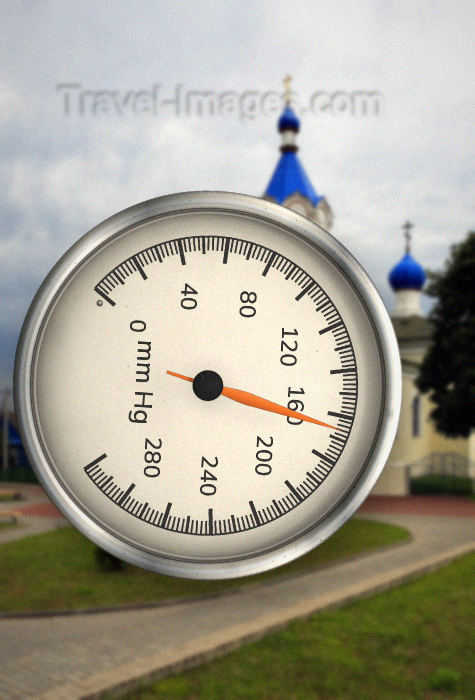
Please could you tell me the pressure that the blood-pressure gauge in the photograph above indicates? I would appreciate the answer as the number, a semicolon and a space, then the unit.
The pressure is 166; mmHg
